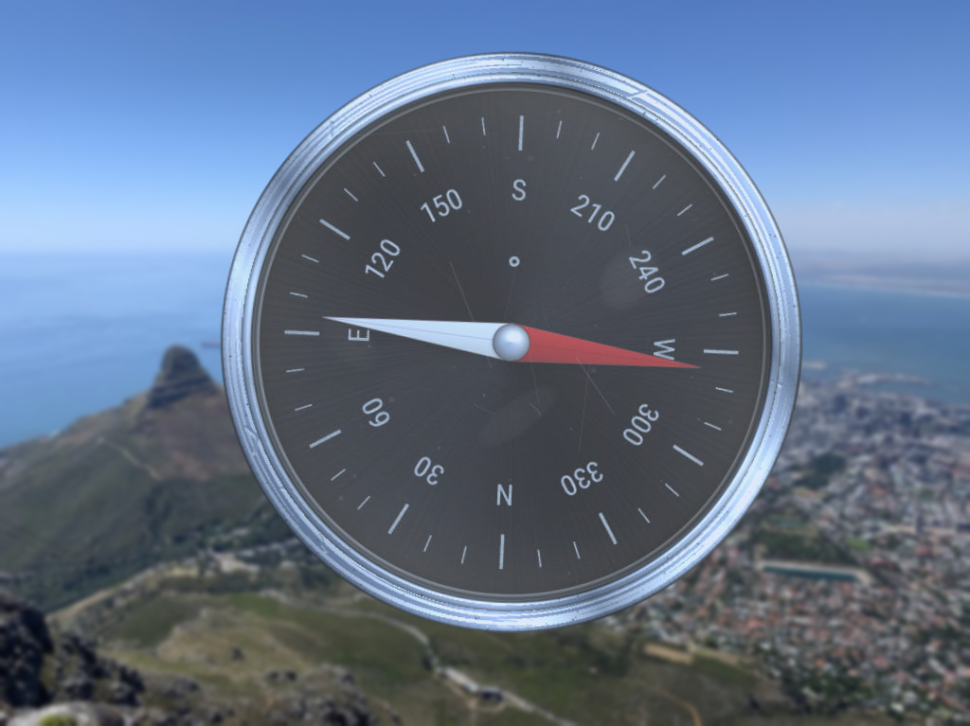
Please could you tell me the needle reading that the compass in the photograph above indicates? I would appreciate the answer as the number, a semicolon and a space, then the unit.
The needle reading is 275; °
